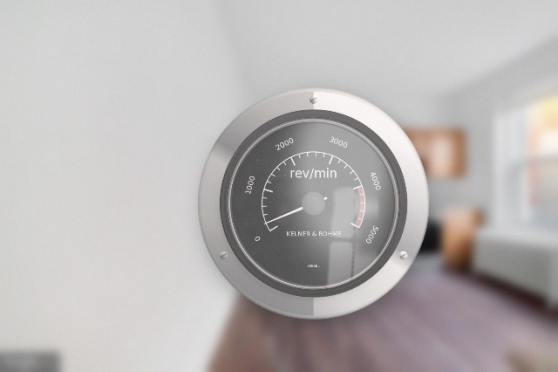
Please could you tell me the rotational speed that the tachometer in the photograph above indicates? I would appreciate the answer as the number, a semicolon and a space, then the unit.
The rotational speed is 200; rpm
